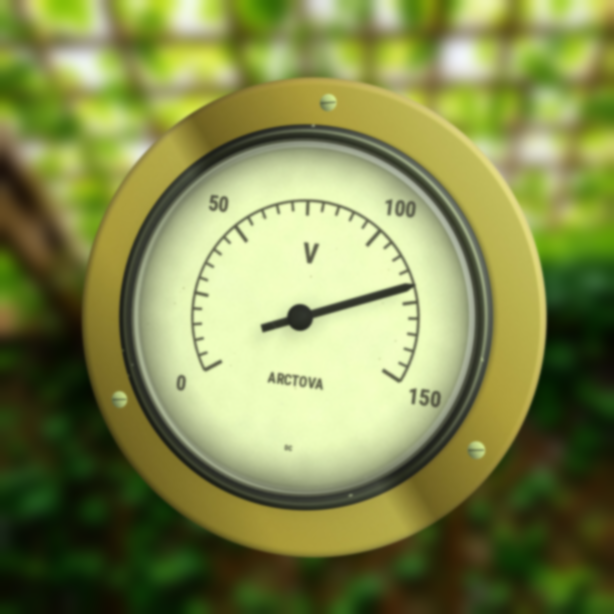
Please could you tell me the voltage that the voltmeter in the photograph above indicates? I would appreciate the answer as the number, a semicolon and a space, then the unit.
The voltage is 120; V
